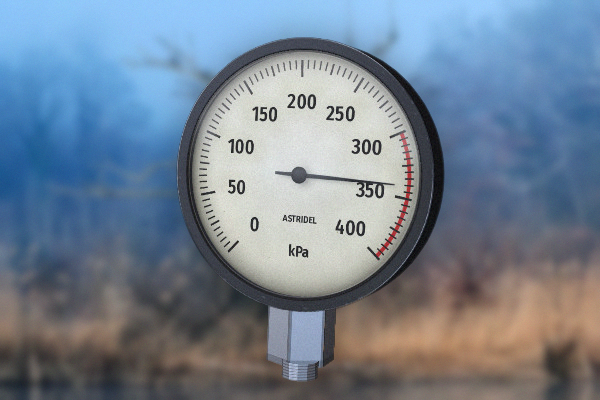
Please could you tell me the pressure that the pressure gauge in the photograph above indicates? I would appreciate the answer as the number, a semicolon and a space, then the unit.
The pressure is 340; kPa
